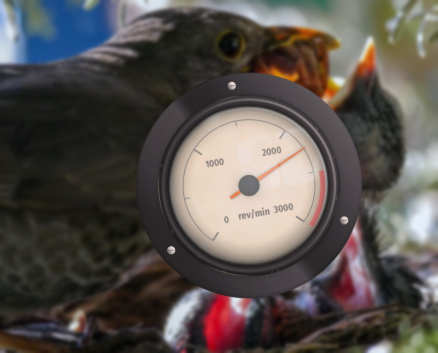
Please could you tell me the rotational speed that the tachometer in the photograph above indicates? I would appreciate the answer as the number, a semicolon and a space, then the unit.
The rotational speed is 2250; rpm
